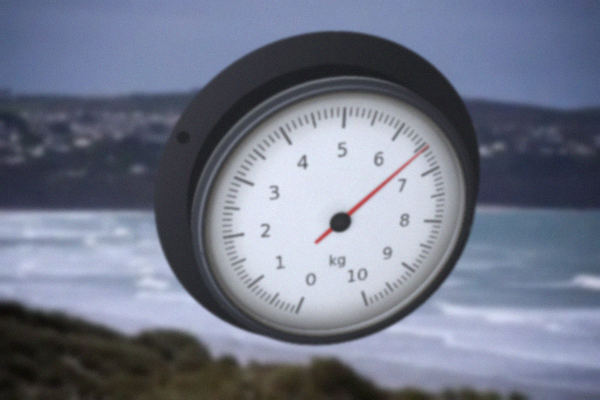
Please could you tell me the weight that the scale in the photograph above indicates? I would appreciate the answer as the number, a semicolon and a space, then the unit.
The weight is 6.5; kg
